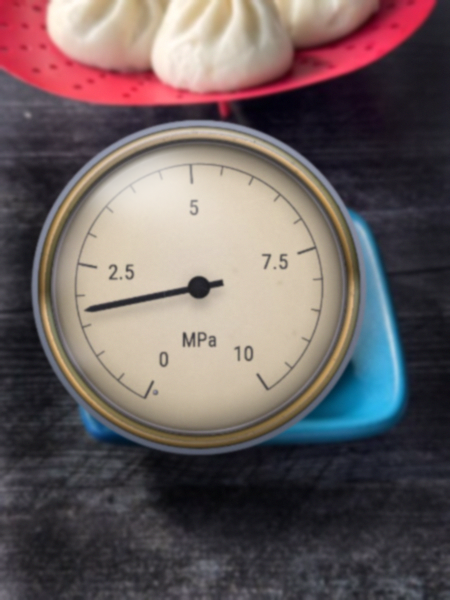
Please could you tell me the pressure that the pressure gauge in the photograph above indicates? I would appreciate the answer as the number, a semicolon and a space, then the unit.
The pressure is 1.75; MPa
